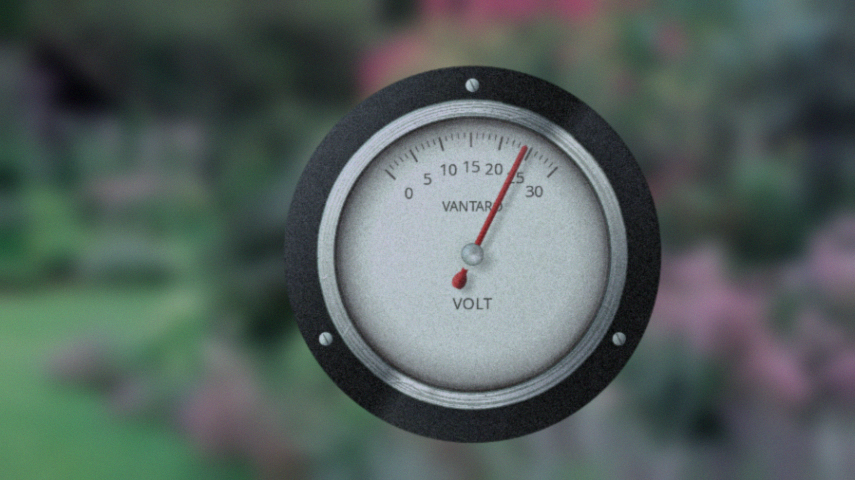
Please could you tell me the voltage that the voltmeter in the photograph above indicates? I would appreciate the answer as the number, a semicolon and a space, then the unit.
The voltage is 24; V
